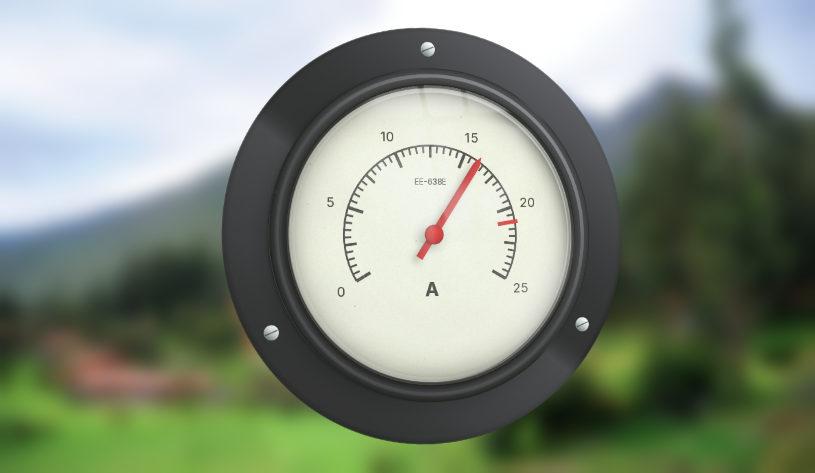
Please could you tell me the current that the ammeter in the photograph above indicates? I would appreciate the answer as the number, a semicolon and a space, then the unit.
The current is 16; A
